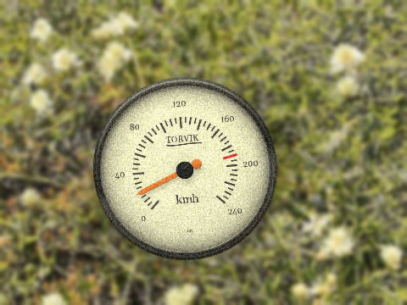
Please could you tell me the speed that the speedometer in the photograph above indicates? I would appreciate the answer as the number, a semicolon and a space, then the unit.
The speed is 20; km/h
